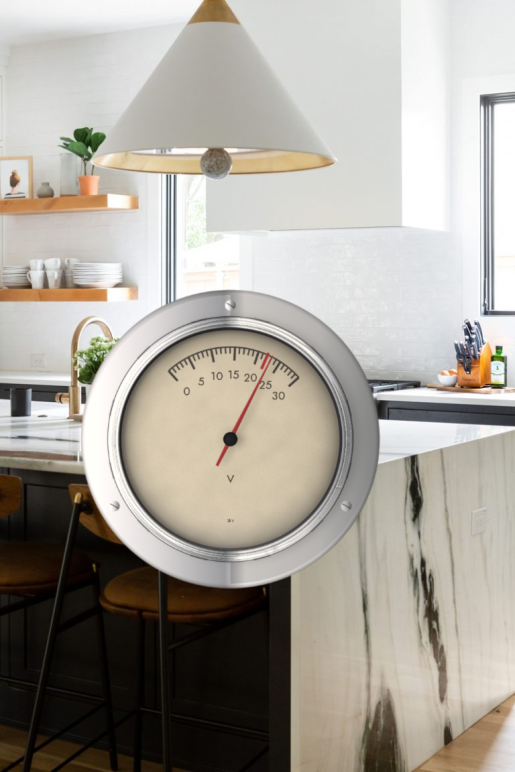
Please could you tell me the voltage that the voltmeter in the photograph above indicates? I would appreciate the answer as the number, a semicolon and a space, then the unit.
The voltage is 23; V
